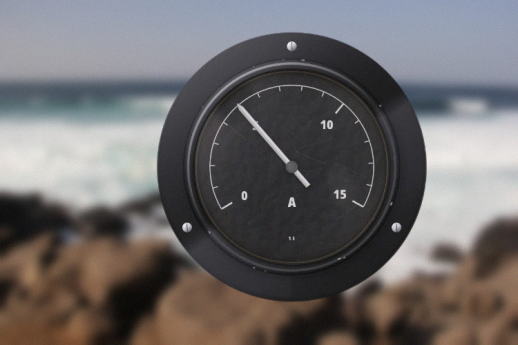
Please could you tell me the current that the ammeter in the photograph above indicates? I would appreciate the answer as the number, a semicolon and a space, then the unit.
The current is 5; A
